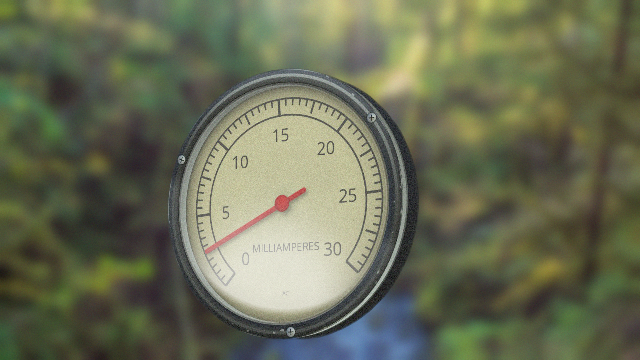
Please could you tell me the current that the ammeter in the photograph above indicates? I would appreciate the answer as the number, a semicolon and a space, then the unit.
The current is 2.5; mA
